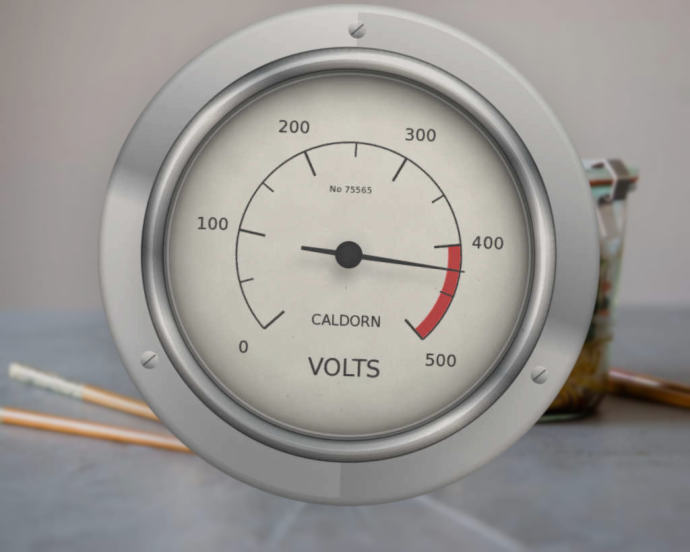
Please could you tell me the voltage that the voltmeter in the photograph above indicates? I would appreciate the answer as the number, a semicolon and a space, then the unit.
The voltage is 425; V
